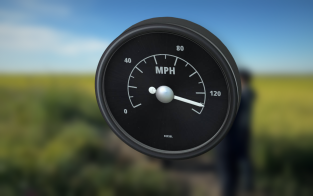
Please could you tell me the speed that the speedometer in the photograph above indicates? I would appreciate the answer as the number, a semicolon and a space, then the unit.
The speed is 130; mph
